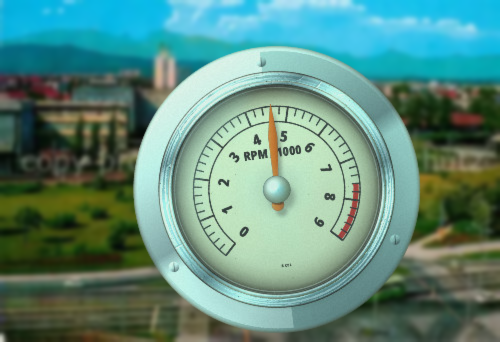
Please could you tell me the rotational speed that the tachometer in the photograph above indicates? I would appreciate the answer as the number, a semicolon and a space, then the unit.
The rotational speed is 4600; rpm
